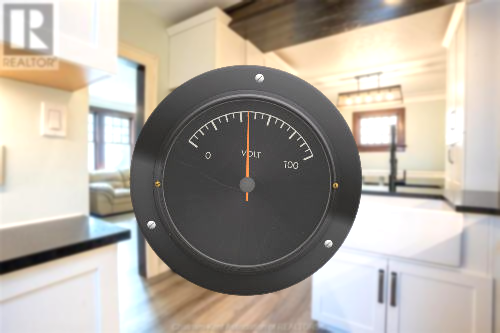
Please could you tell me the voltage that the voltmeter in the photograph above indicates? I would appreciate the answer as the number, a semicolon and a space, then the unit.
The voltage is 45; V
